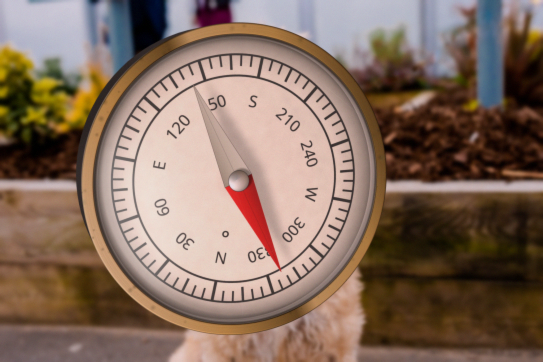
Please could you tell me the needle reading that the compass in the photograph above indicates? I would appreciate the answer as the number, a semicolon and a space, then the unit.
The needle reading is 322.5; °
